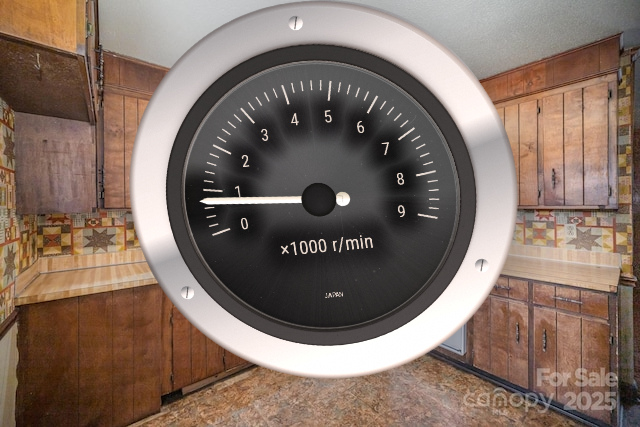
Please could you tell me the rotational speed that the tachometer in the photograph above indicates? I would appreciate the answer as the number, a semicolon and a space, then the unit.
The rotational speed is 800; rpm
